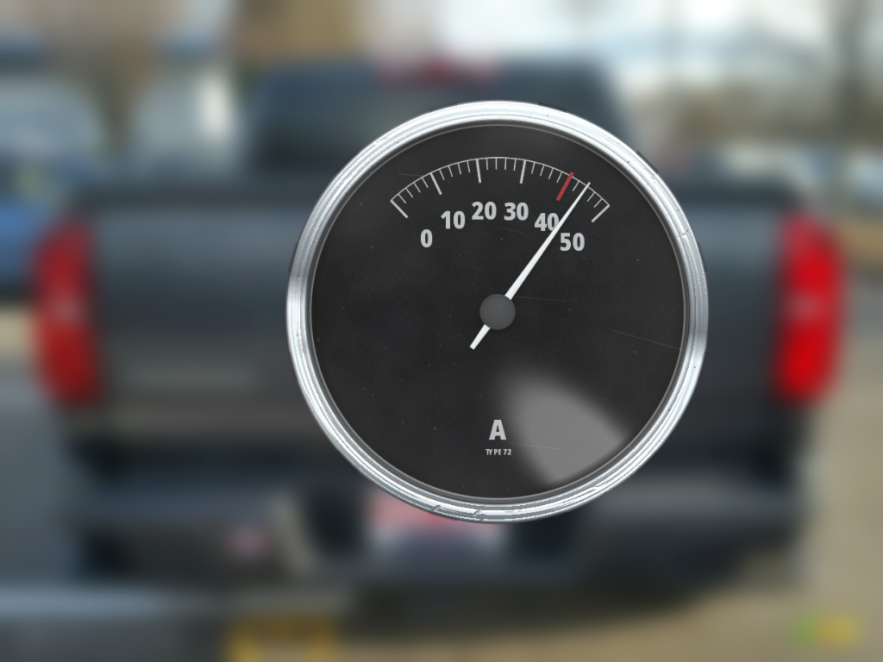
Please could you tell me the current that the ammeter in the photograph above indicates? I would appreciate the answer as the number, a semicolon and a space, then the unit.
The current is 44; A
